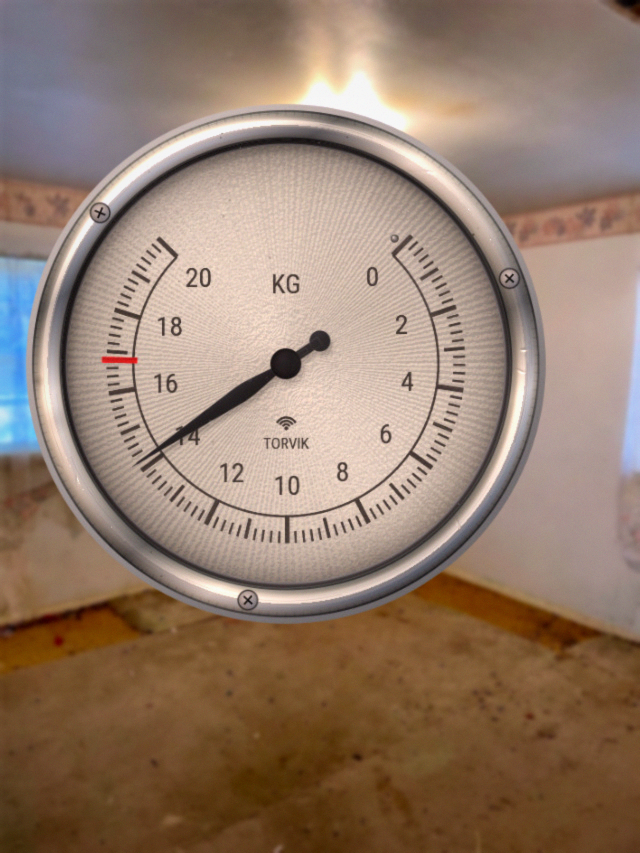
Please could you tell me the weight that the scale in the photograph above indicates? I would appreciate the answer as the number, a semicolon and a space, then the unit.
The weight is 14.2; kg
